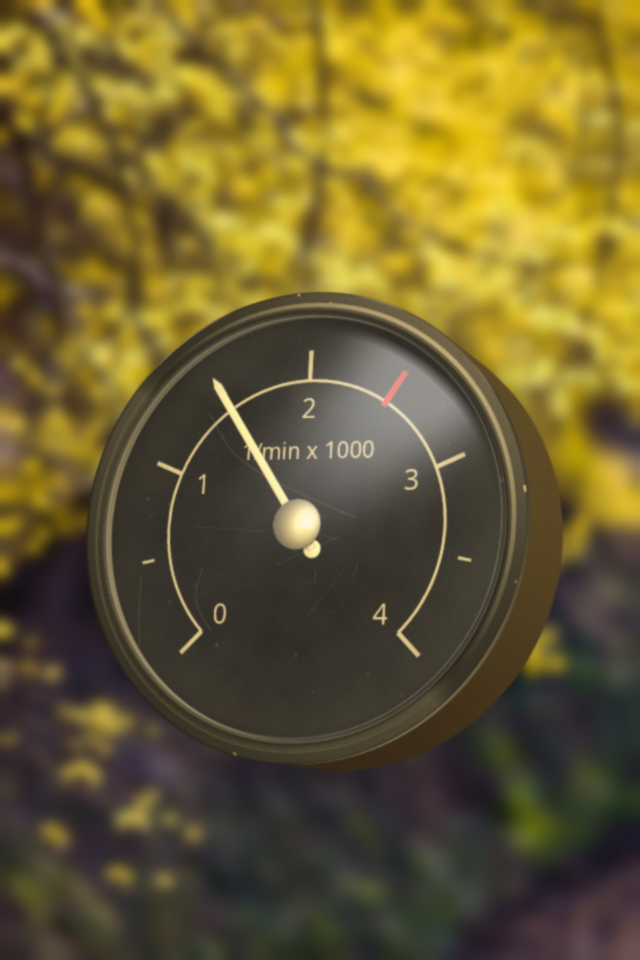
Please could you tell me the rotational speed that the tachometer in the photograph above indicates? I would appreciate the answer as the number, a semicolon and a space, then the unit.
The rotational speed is 1500; rpm
